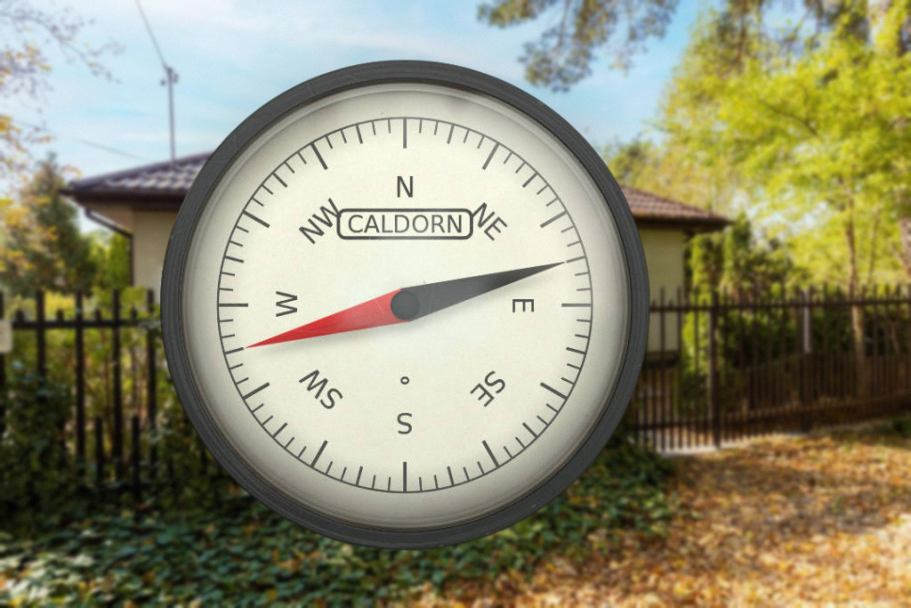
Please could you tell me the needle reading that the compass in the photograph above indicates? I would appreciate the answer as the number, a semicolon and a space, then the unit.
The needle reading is 255; °
